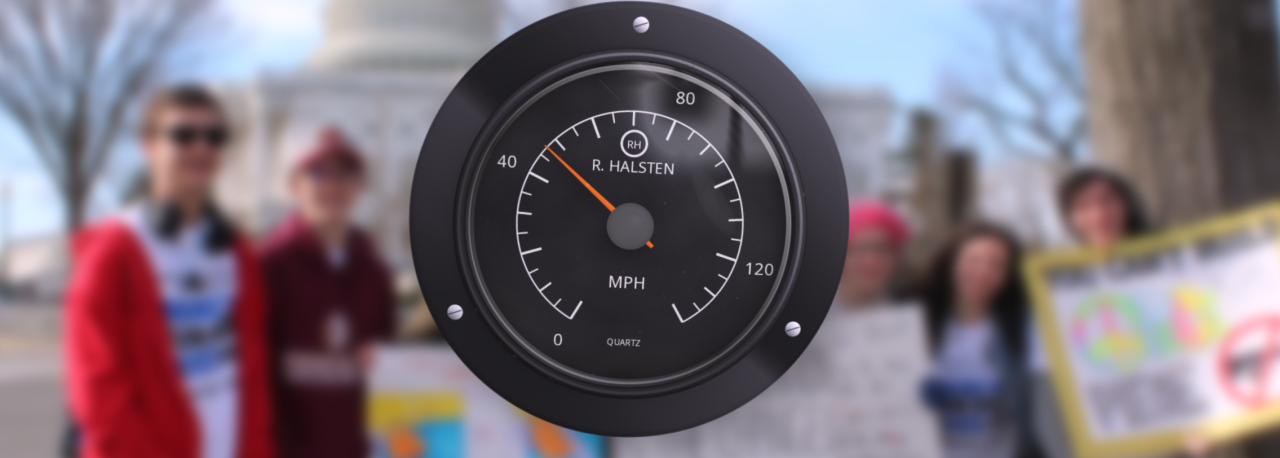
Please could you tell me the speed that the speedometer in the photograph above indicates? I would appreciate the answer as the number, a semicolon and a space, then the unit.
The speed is 47.5; mph
